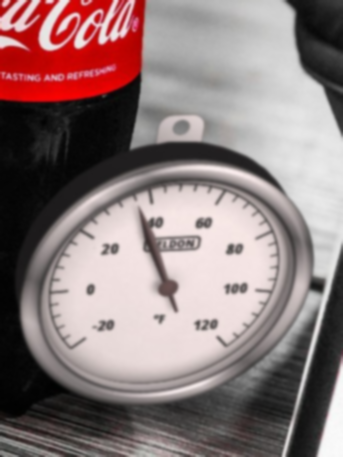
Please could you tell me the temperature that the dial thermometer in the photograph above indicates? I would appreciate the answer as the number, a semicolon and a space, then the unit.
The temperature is 36; °F
